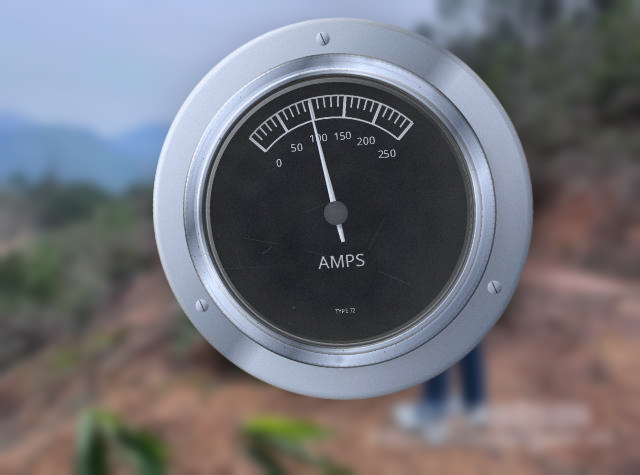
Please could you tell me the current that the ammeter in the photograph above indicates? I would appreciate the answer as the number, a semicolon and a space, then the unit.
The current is 100; A
